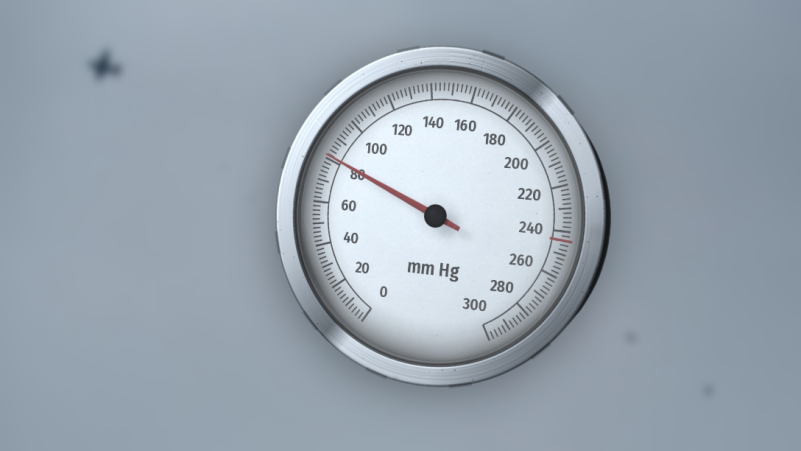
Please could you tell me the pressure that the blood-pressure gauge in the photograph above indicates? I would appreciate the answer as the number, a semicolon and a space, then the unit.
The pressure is 82; mmHg
